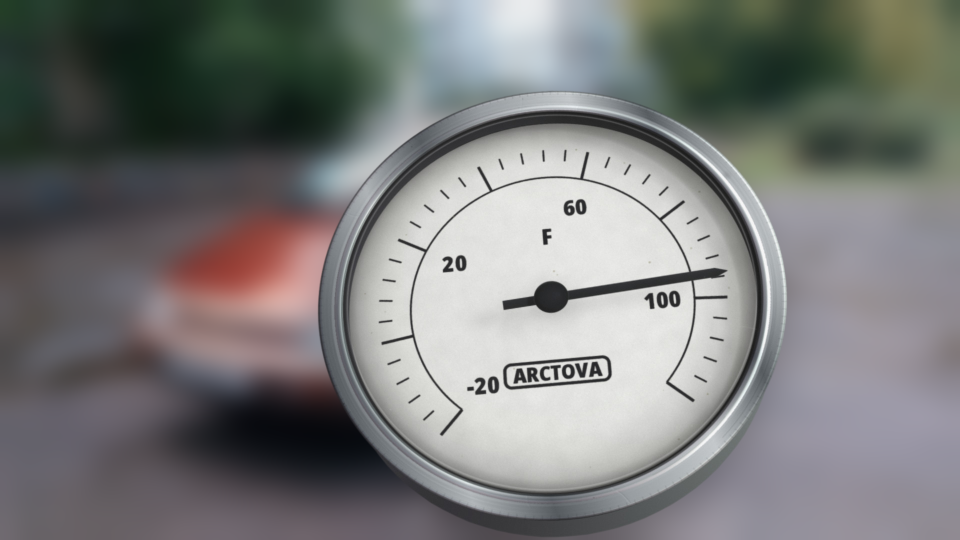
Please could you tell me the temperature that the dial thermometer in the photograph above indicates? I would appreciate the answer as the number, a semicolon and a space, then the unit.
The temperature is 96; °F
